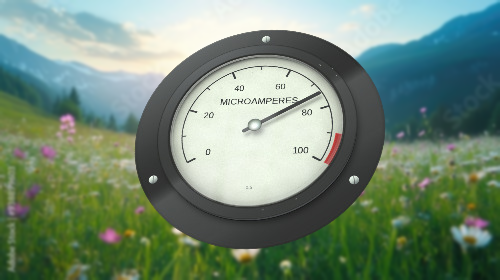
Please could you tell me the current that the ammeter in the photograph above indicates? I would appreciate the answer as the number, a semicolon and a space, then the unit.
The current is 75; µA
